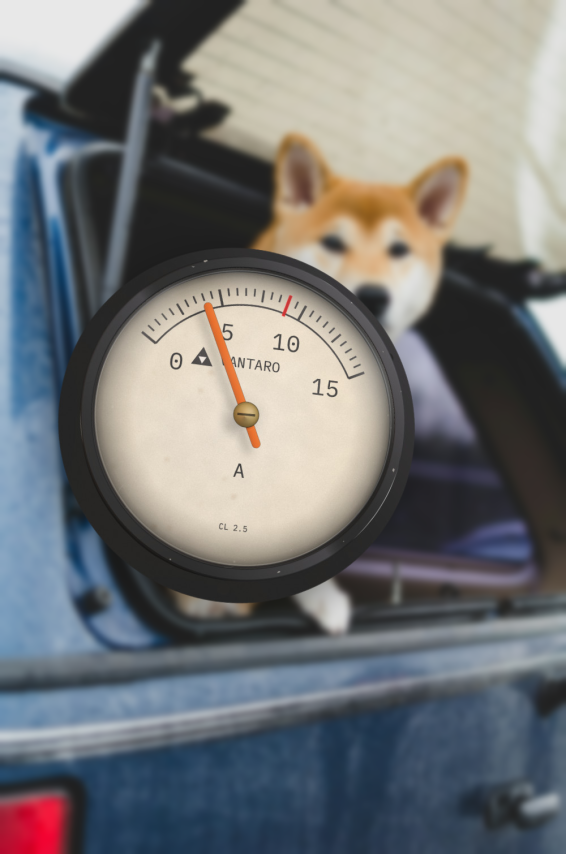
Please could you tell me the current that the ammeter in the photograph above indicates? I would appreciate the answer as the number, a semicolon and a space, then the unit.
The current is 4; A
